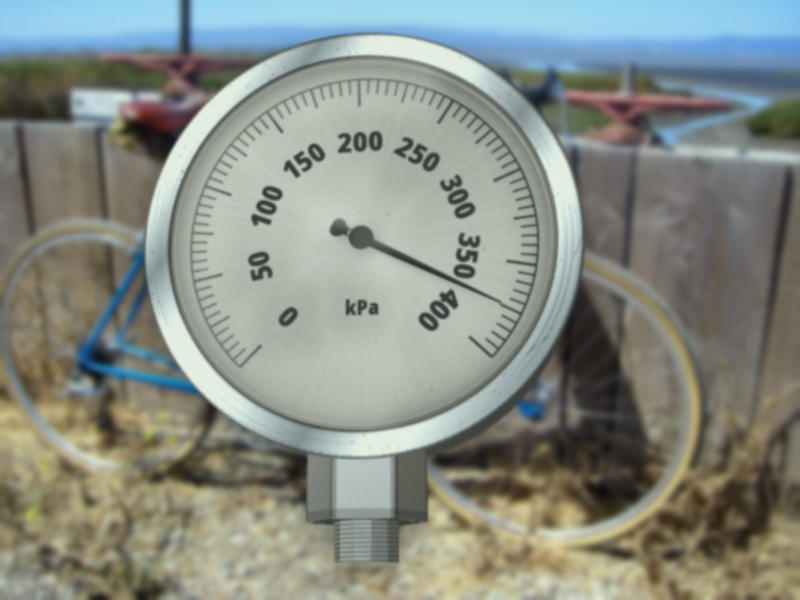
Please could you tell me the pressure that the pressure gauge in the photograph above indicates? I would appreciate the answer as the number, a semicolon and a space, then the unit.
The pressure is 375; kPa
